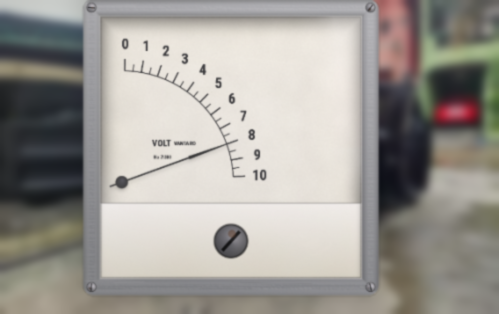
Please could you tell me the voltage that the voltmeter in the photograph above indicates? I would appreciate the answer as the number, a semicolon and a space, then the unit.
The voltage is 8; V
